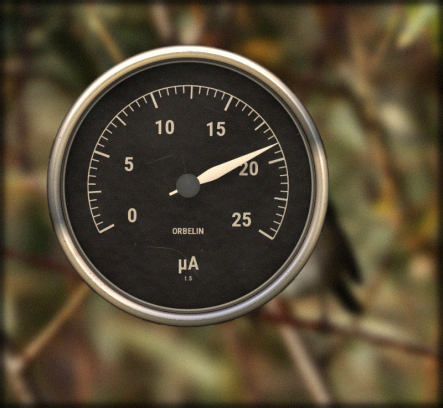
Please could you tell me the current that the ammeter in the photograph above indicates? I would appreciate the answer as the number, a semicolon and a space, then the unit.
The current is 19; µA
